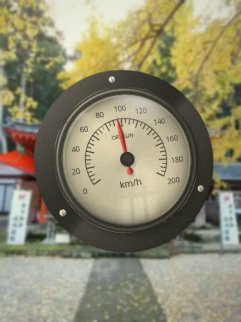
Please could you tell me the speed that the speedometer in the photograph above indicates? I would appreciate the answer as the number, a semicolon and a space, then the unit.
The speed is 95; km/h
